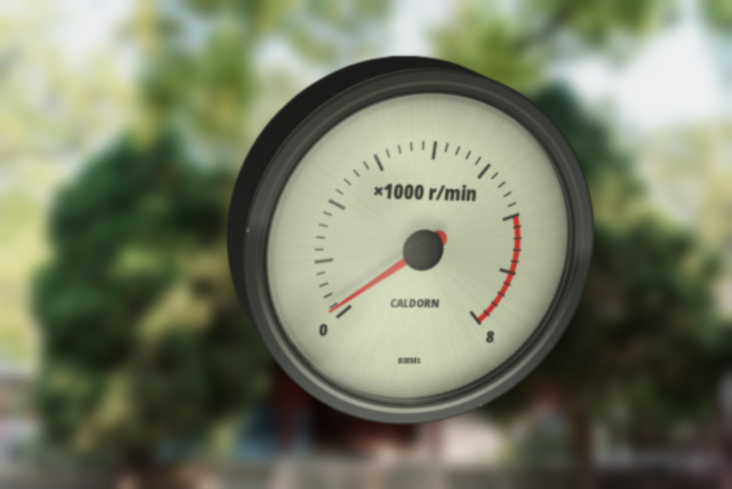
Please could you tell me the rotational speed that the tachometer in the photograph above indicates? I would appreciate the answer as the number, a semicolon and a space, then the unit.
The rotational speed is 200; rpm
